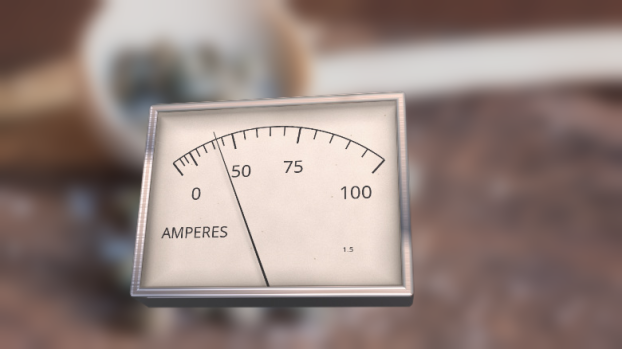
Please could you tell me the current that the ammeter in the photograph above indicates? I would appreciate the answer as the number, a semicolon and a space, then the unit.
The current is 42.5; A
